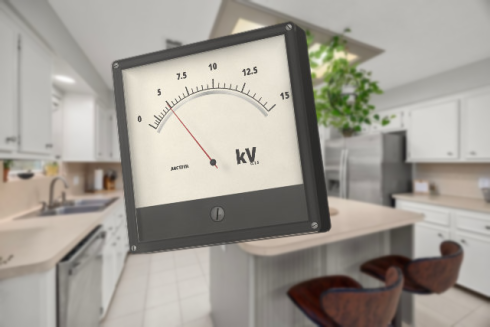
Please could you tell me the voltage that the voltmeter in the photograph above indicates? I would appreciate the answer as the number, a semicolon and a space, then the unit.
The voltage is 5; kV
